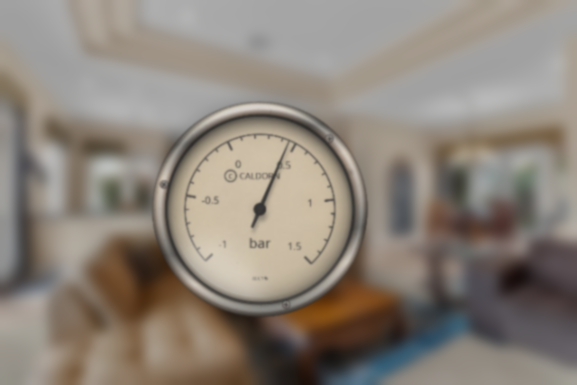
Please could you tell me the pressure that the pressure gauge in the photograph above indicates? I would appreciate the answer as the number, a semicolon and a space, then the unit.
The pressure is 0.45; bar
